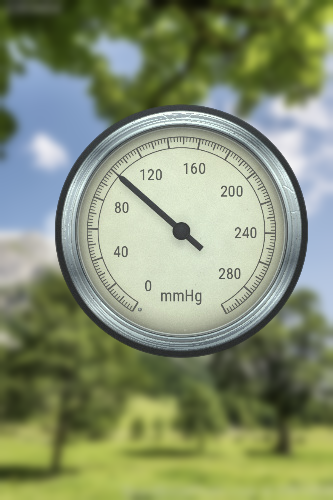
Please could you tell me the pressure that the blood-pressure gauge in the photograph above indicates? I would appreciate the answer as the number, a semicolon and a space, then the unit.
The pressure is 100; mmHg
